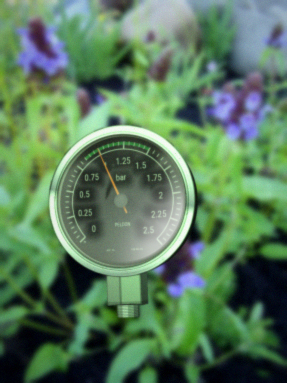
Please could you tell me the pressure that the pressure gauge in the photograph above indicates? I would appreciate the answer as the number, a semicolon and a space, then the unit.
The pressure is 1; bar
